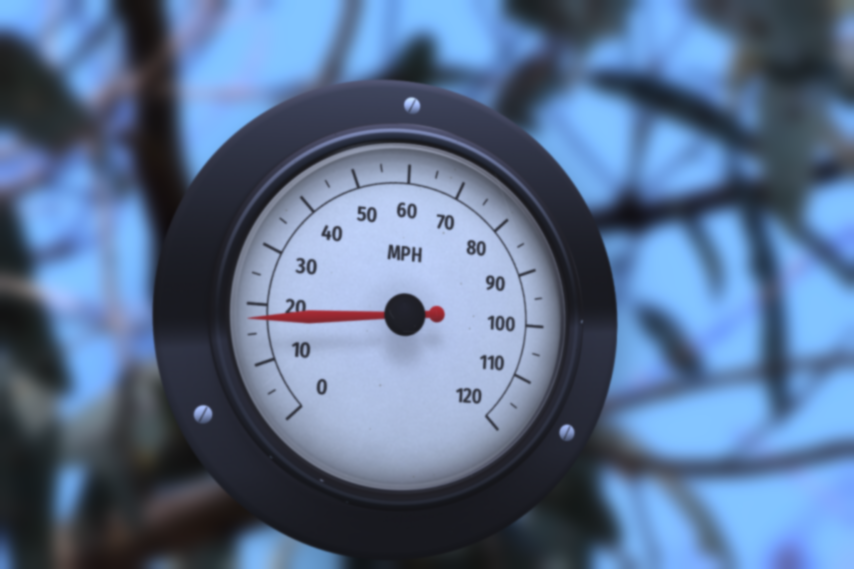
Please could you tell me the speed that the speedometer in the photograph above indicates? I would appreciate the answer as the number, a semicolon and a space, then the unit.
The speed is 17.5; mph
